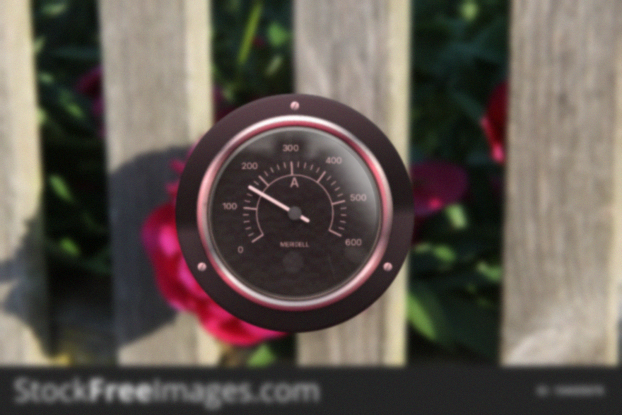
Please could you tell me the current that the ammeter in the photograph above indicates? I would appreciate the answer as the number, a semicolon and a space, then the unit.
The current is 160; A
